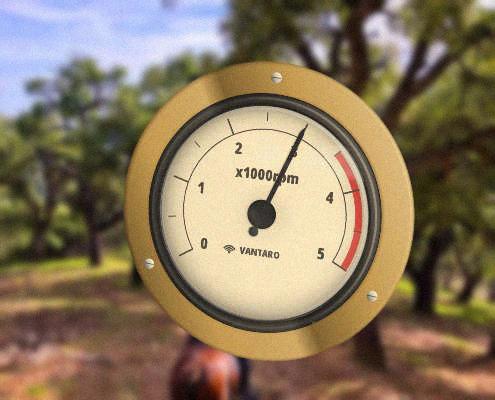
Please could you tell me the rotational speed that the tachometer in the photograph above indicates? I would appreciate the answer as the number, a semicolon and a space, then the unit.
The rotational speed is 3000; rpm
